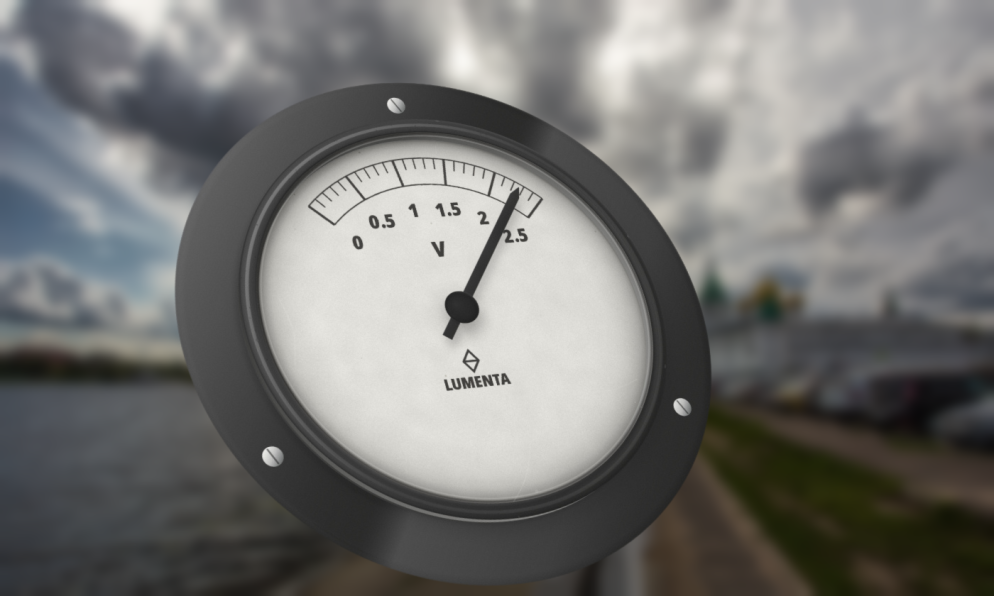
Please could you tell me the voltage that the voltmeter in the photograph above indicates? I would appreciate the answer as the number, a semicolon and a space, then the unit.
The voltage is 2.25; V
